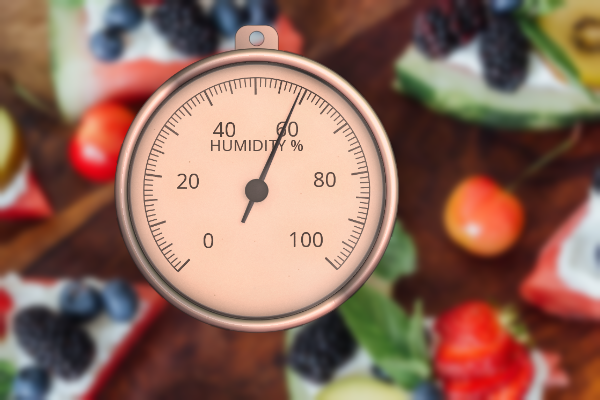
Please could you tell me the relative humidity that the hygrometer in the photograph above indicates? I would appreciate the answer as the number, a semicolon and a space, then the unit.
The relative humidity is 59; %
